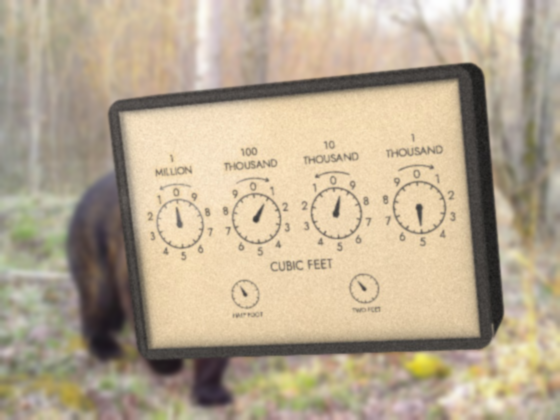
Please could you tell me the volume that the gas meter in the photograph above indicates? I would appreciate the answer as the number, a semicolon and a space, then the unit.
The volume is 9500; ft³
